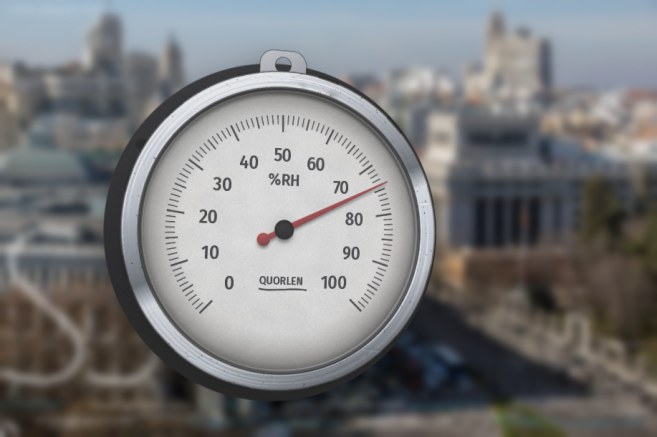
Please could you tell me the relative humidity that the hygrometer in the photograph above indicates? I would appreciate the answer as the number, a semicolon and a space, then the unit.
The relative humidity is 74; %
